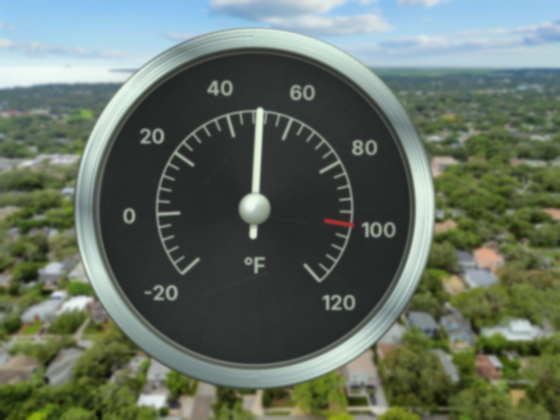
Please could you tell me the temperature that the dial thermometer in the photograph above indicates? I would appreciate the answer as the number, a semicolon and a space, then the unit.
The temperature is 50; °F
